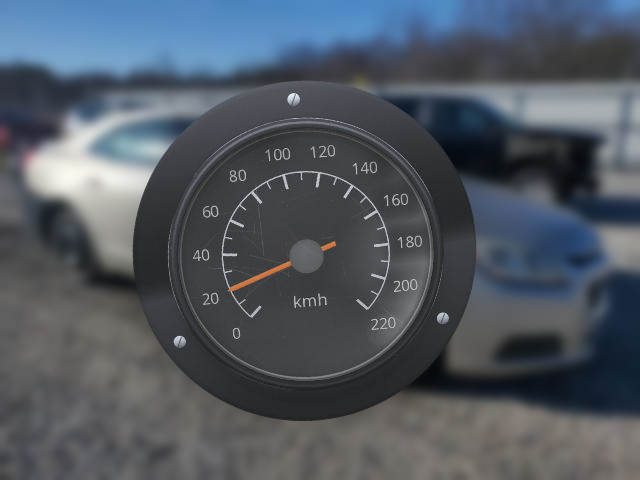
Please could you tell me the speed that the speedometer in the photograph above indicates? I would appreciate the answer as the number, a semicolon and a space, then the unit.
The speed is 20; km/h
